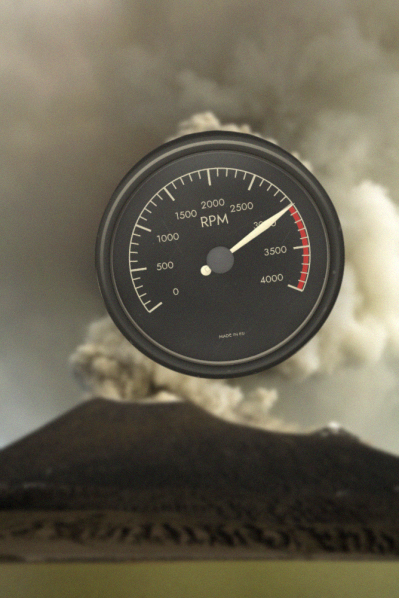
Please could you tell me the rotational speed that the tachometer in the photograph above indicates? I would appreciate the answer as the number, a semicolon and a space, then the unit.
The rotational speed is 3000; rpm
